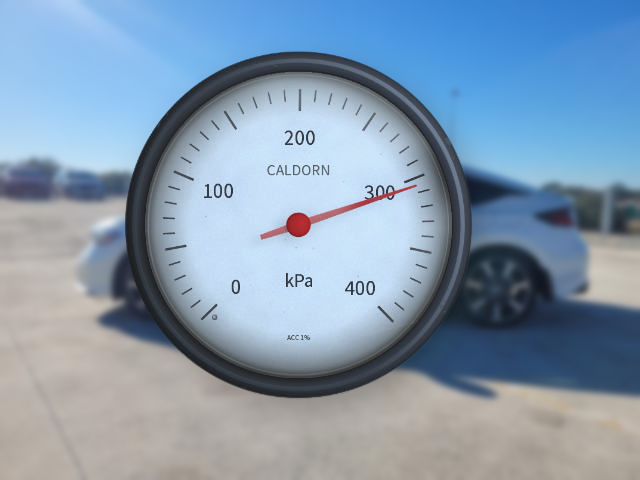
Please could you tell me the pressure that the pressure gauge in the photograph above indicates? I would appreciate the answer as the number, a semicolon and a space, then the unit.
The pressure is 305; kPa
